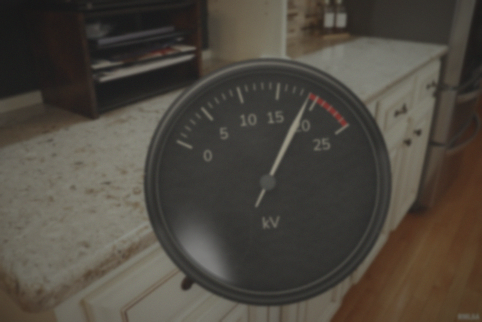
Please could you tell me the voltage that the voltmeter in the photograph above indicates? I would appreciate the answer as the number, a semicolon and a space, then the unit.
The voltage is 19; kV
